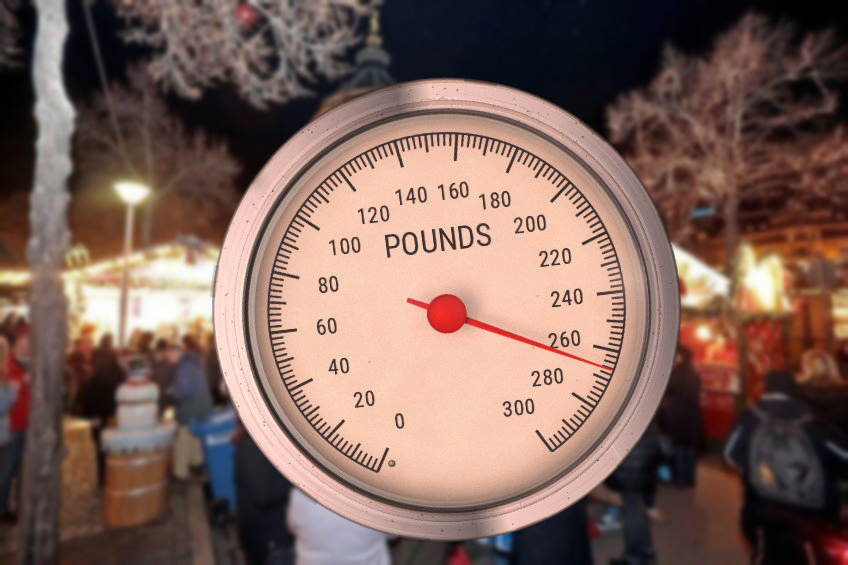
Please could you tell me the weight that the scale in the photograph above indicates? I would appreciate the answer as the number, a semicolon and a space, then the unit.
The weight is 266; lb
